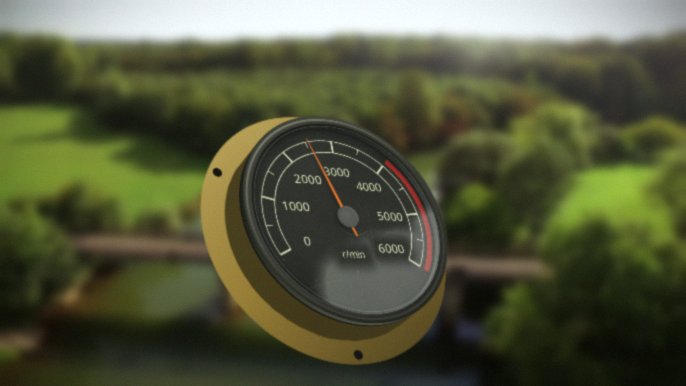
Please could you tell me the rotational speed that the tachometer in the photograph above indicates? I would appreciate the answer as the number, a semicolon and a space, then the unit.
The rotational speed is 2500; rpm
